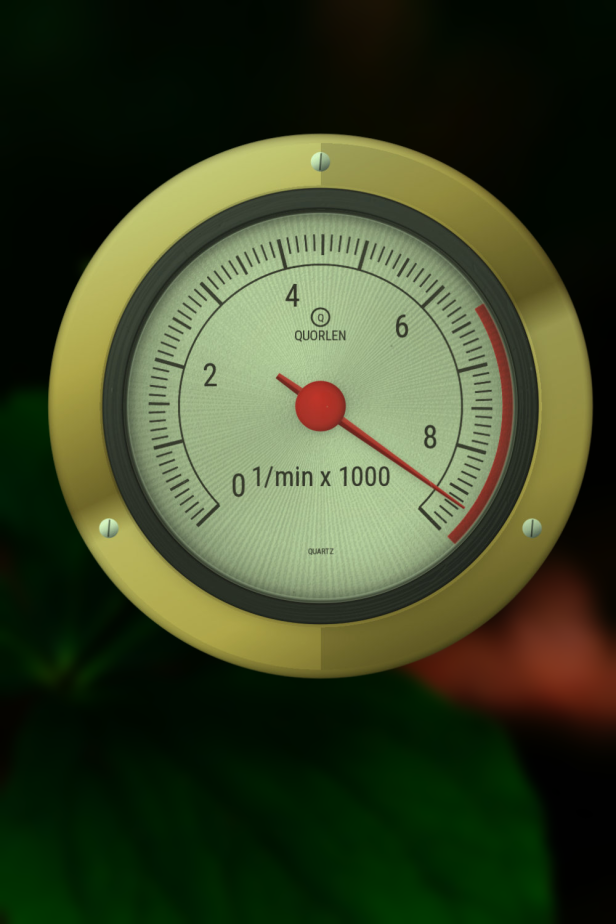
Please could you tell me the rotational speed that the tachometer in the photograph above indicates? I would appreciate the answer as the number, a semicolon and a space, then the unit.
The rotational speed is 8650; rpm
